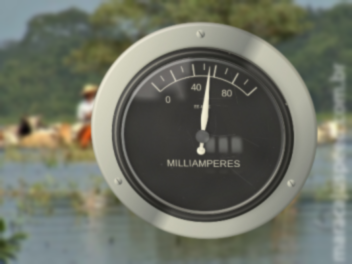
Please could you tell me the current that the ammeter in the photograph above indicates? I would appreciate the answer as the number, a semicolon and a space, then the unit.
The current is 55; mA
